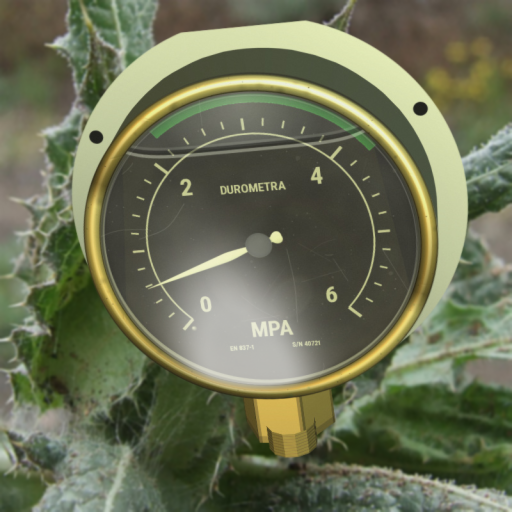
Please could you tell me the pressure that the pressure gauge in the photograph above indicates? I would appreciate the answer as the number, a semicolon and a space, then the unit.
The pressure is 0.6; MPa
